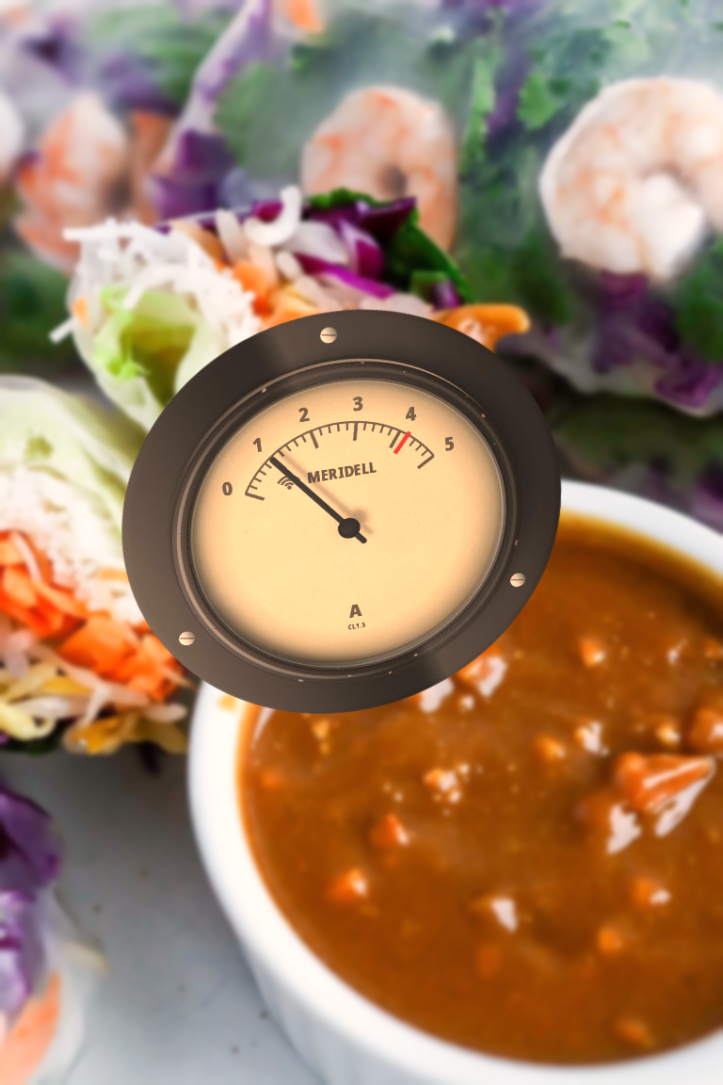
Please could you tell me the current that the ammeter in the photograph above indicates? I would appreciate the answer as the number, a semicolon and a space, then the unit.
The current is 1; A
